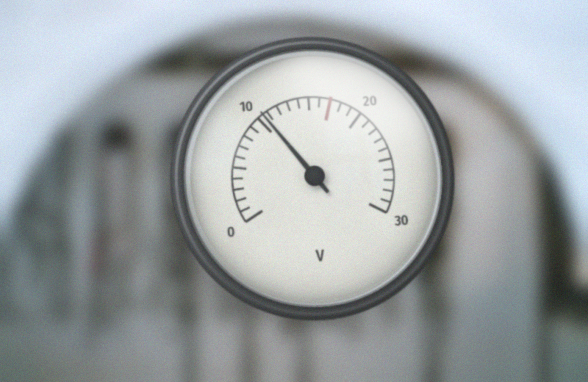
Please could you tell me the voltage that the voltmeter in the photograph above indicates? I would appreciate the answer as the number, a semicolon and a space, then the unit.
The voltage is 10.5; V
